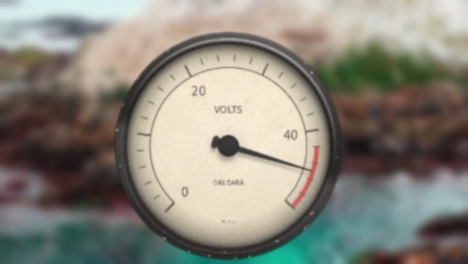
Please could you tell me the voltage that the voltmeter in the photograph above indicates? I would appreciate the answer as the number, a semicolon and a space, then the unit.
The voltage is 45; V
